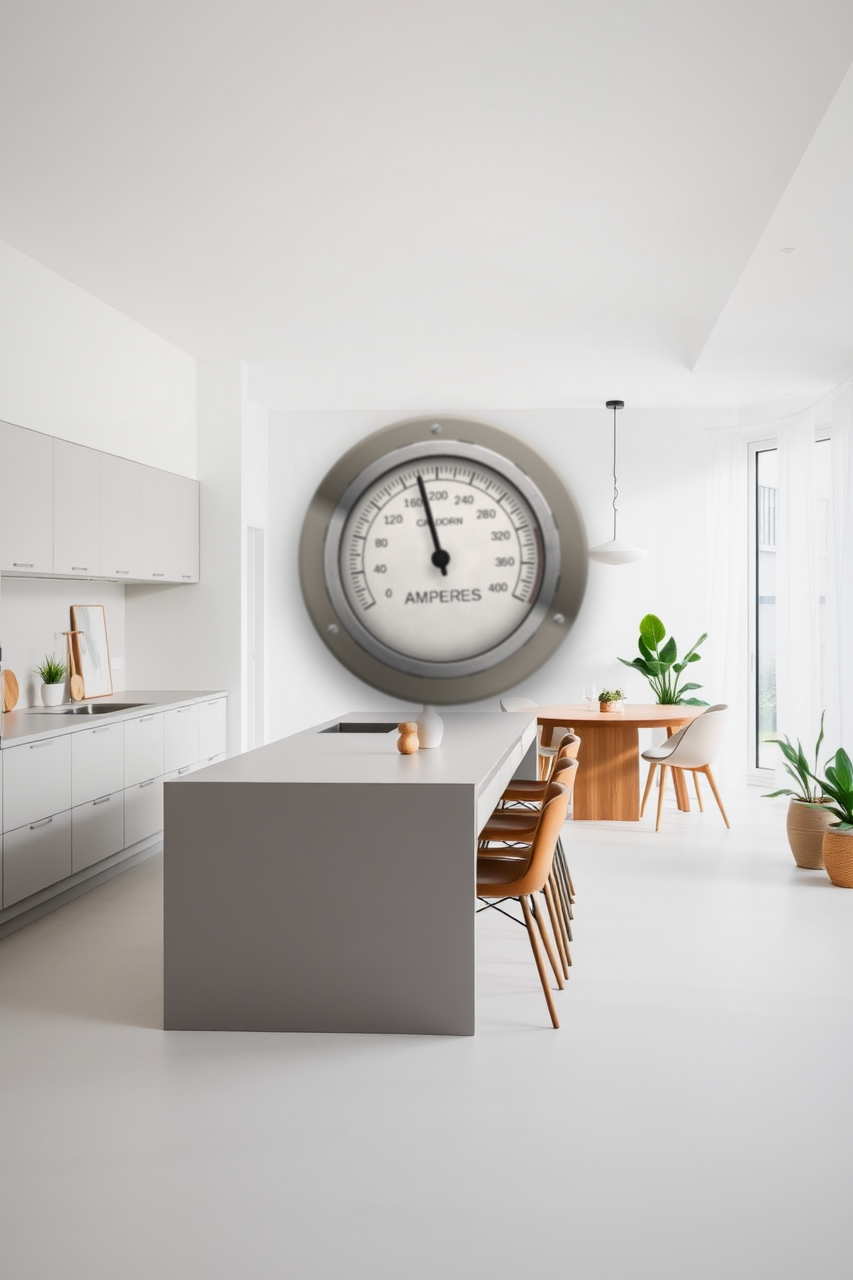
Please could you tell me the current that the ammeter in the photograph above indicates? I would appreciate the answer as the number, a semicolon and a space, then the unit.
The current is 180; A
